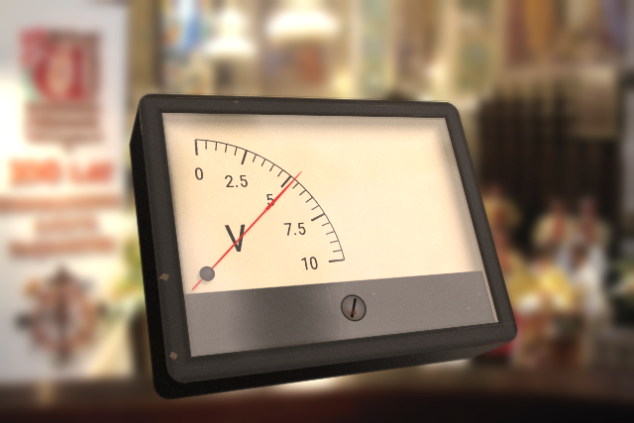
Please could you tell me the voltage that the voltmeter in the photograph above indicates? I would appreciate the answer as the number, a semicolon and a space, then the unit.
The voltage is 5.25; V
